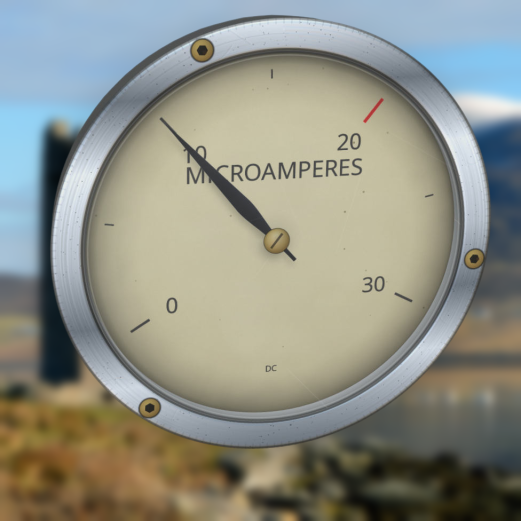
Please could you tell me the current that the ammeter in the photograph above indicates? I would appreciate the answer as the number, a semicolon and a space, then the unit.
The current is 10; µA
